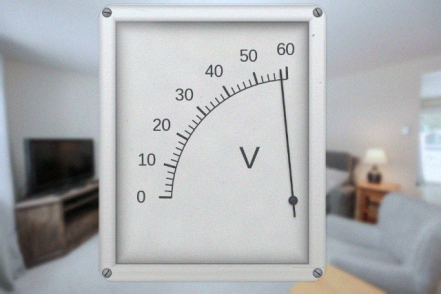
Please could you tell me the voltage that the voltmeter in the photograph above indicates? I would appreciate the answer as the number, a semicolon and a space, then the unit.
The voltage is 58; V
